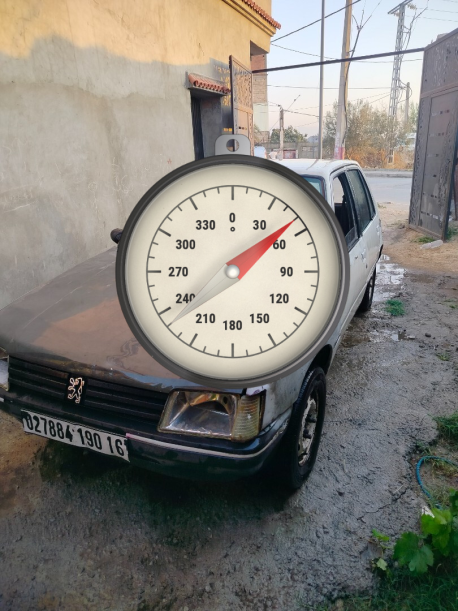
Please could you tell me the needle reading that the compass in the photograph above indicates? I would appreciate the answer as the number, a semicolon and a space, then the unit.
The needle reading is 50; °
